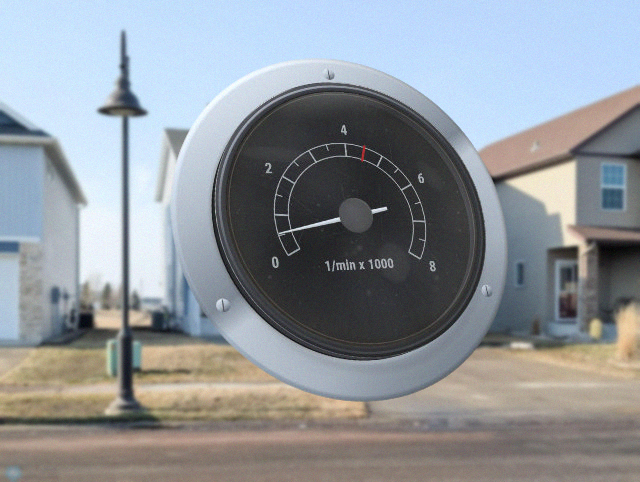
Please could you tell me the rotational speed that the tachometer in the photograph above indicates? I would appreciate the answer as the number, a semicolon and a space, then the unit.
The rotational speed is 500; rpm
